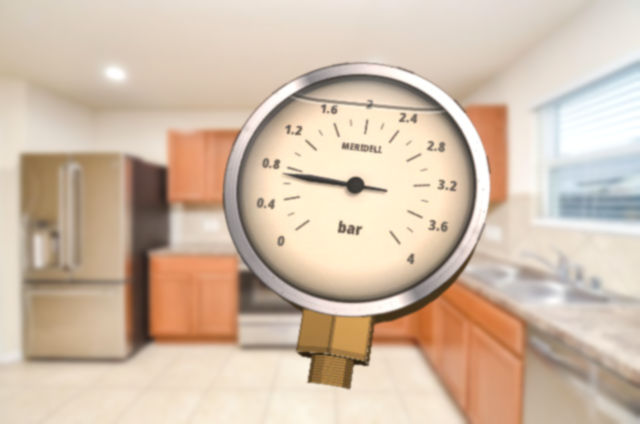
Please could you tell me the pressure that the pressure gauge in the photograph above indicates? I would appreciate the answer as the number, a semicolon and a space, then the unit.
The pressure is 0.7; bar
